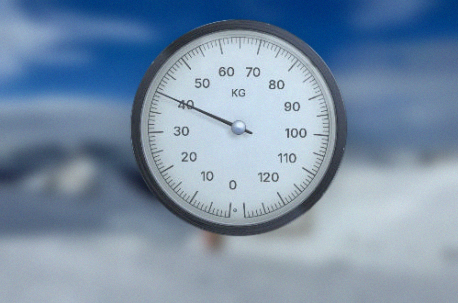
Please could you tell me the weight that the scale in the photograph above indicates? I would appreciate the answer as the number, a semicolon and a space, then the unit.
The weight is 40; kg
